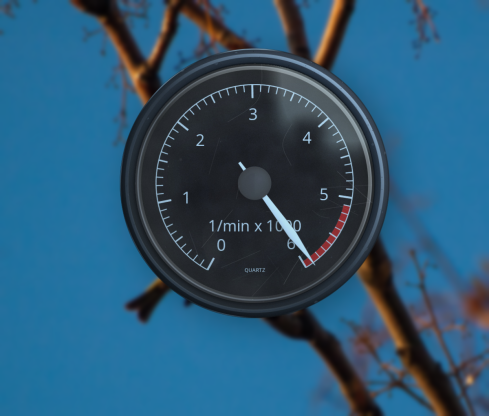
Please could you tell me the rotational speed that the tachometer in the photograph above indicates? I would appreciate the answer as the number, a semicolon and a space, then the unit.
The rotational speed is 5900; rpm
